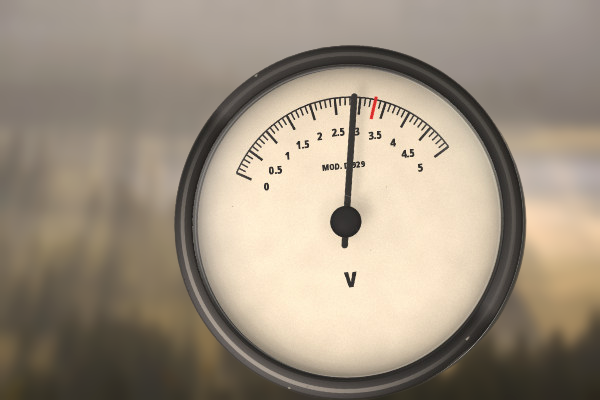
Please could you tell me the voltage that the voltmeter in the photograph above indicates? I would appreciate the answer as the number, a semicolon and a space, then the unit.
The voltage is 2.9; V
